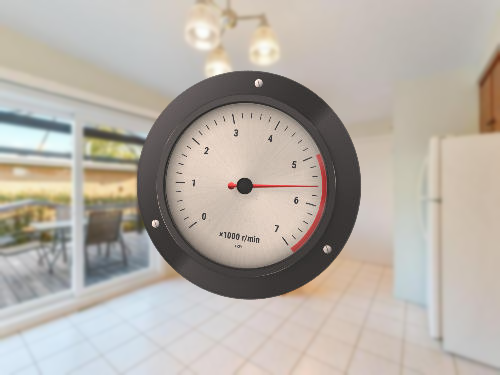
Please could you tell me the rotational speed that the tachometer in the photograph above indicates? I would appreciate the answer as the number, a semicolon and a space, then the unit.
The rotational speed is 5600; rpm
